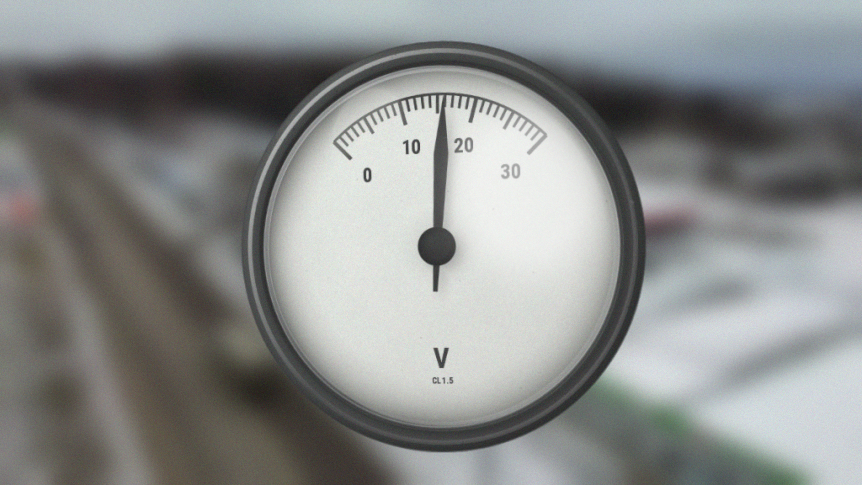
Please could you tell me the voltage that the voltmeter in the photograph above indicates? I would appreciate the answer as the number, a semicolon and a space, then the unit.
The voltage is 16; V
